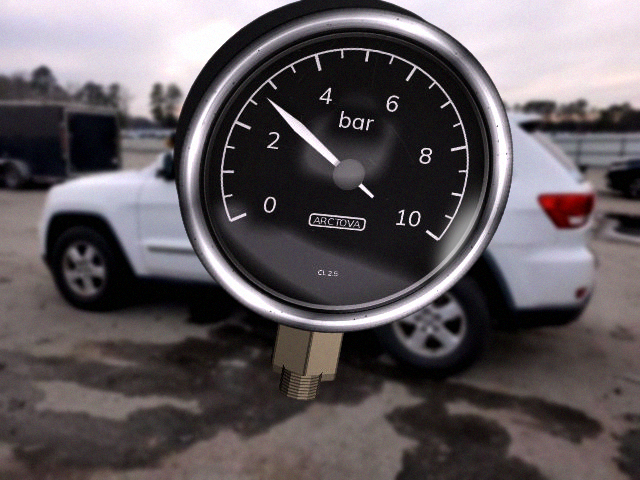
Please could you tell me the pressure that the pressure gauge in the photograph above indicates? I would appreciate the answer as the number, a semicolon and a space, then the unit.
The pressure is 2.75; bar
